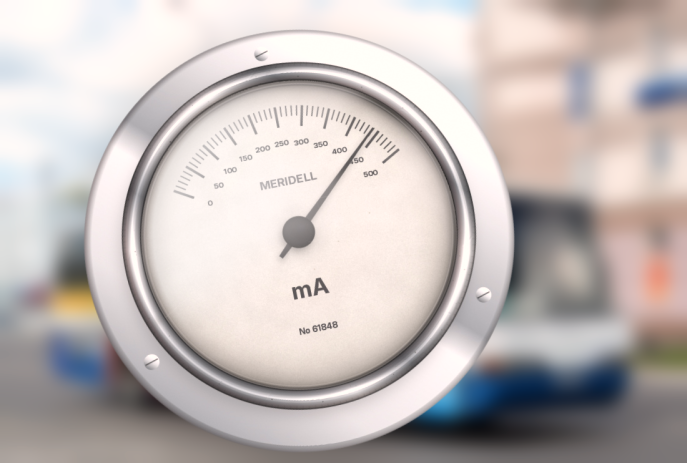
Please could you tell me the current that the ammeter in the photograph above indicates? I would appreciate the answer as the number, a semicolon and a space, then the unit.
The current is 440; mA
